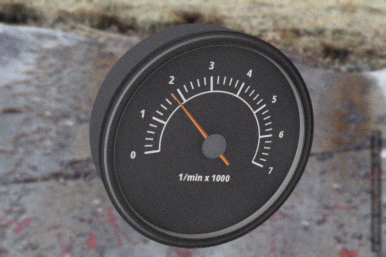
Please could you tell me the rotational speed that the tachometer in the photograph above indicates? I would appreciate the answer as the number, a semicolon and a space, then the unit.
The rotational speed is 1800; rpm
